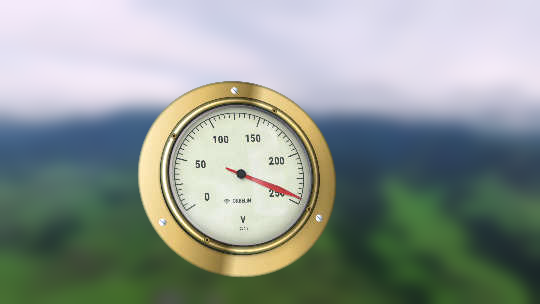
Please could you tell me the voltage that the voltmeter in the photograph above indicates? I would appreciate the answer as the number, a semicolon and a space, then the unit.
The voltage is 245; V
